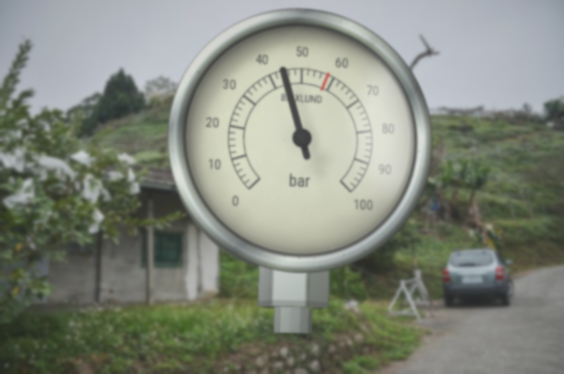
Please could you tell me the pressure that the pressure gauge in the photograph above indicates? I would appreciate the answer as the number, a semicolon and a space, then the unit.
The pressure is 44; bar
